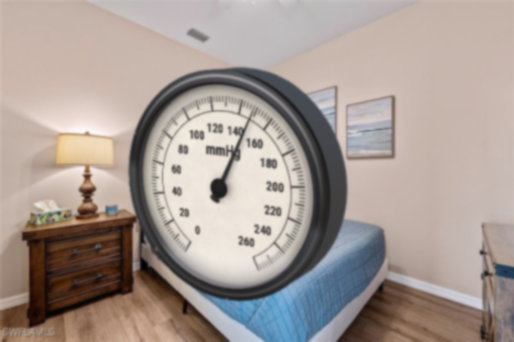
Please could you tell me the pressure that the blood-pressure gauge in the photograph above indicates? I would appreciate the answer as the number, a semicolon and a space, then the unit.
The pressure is 150; mmHg
